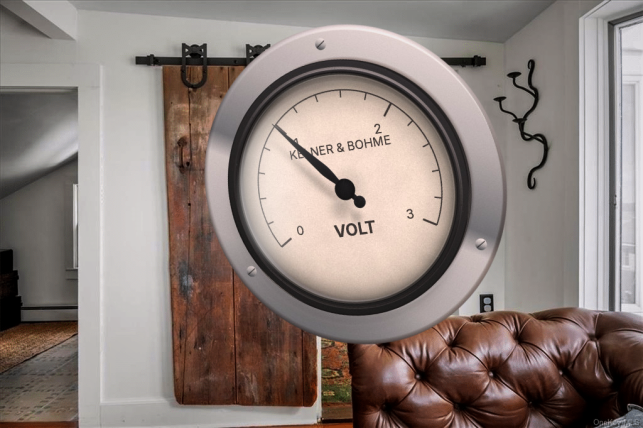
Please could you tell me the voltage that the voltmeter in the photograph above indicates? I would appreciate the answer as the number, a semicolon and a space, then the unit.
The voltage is 1; V
